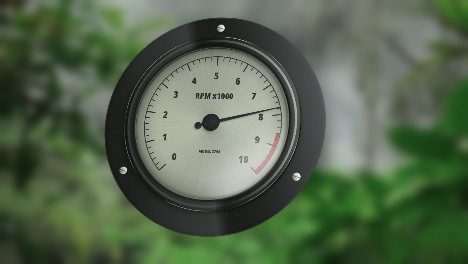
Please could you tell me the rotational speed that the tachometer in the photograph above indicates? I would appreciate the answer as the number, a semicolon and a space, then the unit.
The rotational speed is 7800; rpm
